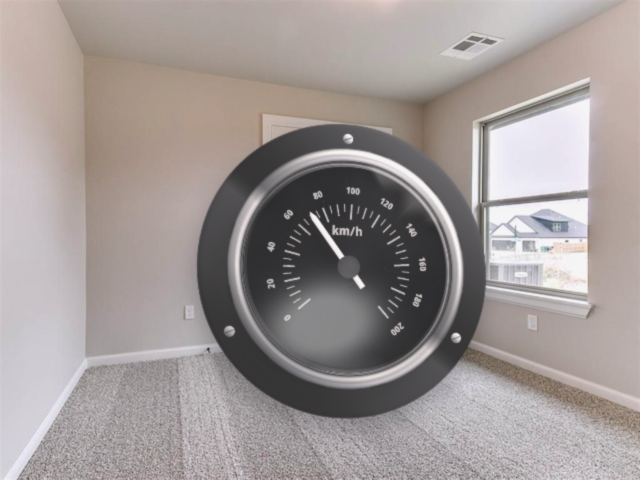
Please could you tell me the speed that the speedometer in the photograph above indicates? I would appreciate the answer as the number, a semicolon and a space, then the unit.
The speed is 70; km/h
